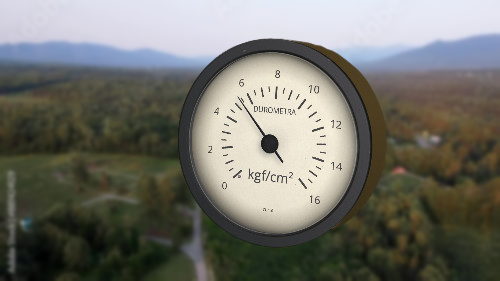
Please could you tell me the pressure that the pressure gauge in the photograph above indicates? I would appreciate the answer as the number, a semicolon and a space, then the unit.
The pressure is 5.5; kg/cm²
